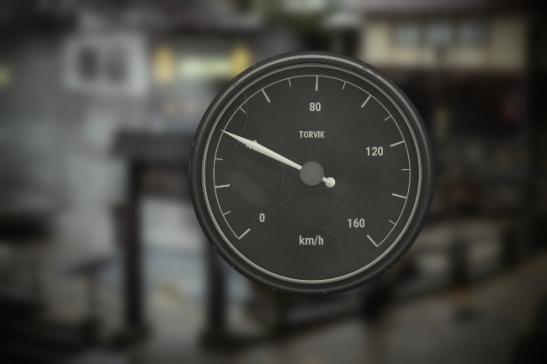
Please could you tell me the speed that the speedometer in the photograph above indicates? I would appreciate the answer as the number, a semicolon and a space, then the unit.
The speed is 40; km/h
